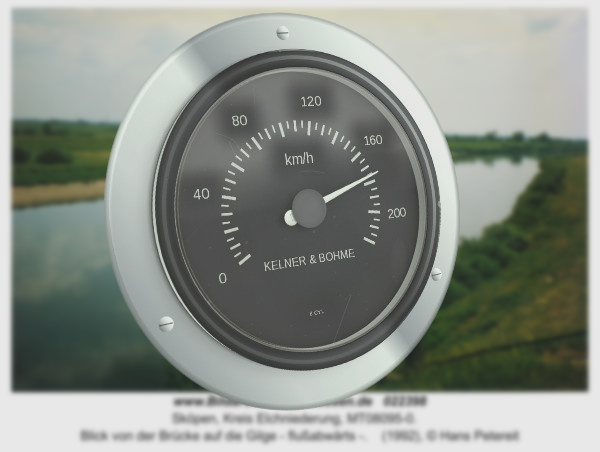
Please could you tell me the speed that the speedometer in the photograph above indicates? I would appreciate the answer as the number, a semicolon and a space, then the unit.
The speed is 175; km/h
